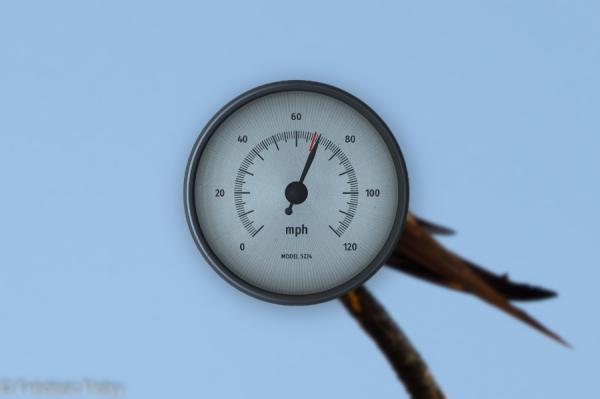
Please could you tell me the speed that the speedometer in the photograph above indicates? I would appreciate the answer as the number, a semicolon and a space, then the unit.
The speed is 70; mph
